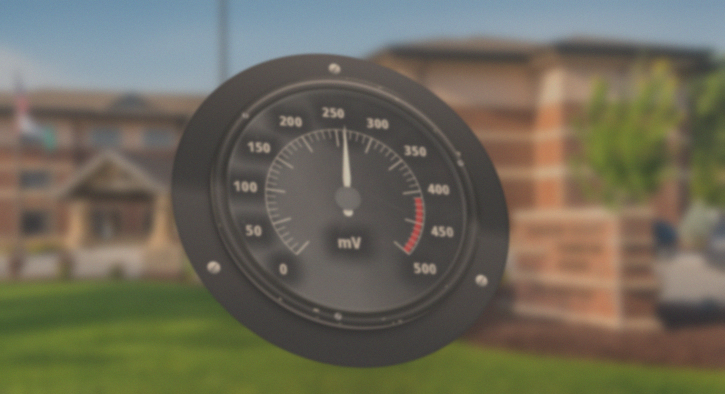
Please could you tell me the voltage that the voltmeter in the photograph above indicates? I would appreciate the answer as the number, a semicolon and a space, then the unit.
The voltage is 260; mV
